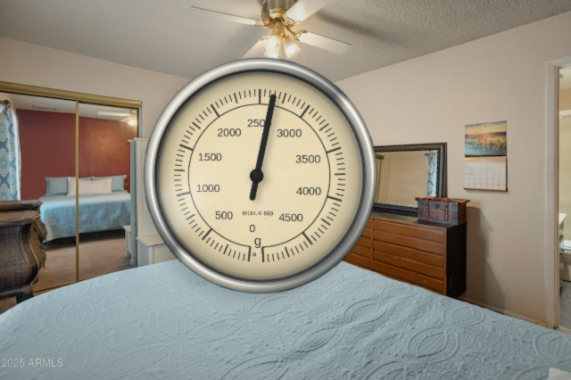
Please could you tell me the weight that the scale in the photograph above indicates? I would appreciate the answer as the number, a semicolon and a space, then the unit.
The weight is 2650; g
